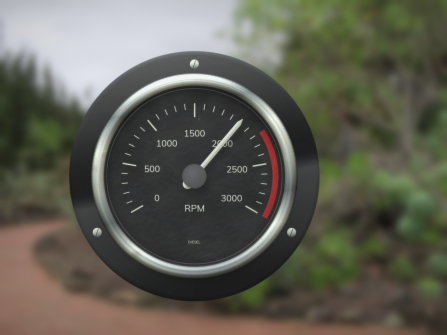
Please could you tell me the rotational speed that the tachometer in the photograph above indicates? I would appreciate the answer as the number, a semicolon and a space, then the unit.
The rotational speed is 2000; rpm
